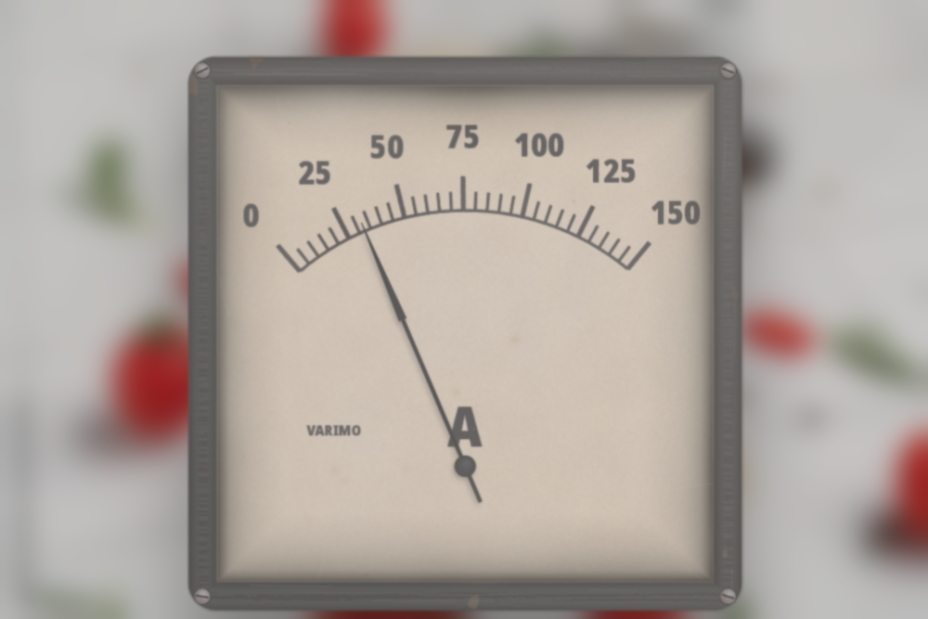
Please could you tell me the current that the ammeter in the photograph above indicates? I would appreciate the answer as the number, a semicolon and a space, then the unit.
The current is 32.5; A
